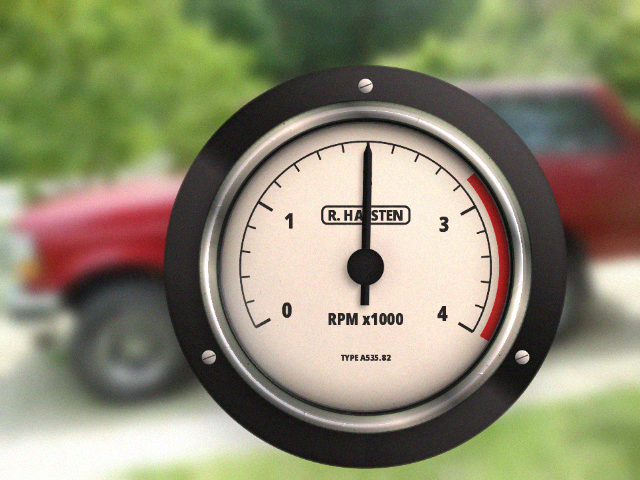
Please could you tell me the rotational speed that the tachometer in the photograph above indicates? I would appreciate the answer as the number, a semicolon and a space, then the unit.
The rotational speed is 2000; rpm
